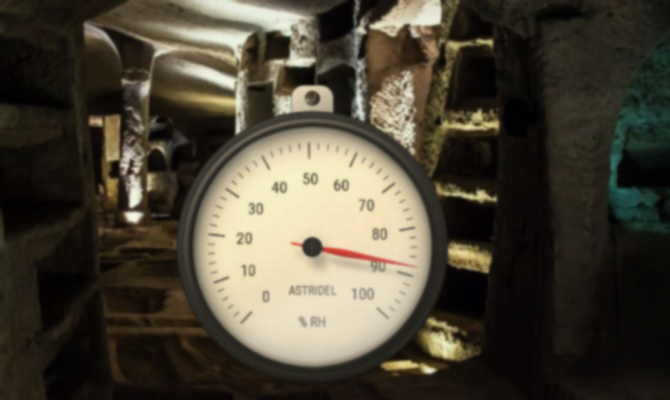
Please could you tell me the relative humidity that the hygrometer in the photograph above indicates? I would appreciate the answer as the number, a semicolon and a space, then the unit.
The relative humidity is 88; %
